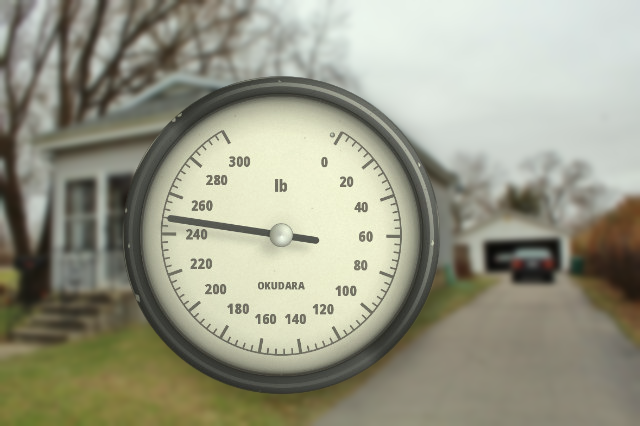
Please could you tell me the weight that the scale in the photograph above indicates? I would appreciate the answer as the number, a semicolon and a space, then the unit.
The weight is 248; lb
